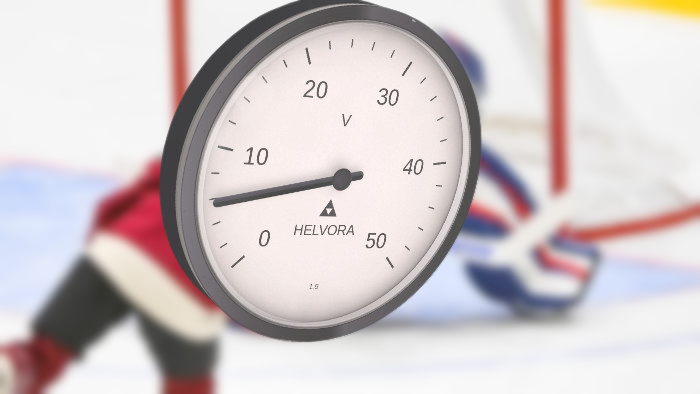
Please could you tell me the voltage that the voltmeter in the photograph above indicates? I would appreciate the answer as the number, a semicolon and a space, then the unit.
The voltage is 6; V
